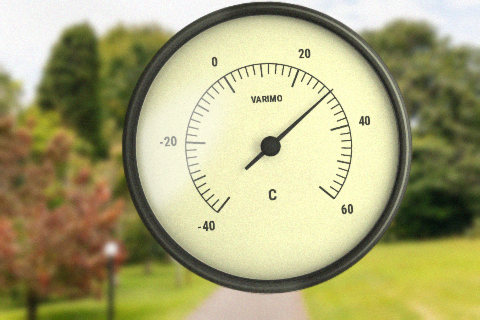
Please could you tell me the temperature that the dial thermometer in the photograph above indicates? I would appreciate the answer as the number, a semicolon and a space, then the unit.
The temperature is 30; °C
